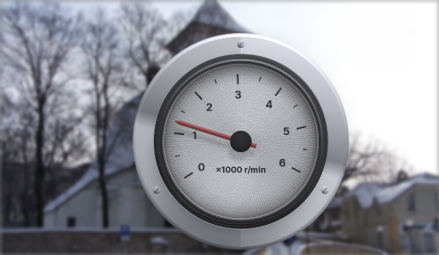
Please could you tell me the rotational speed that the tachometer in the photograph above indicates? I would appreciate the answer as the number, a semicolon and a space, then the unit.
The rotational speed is 1250; rpm
